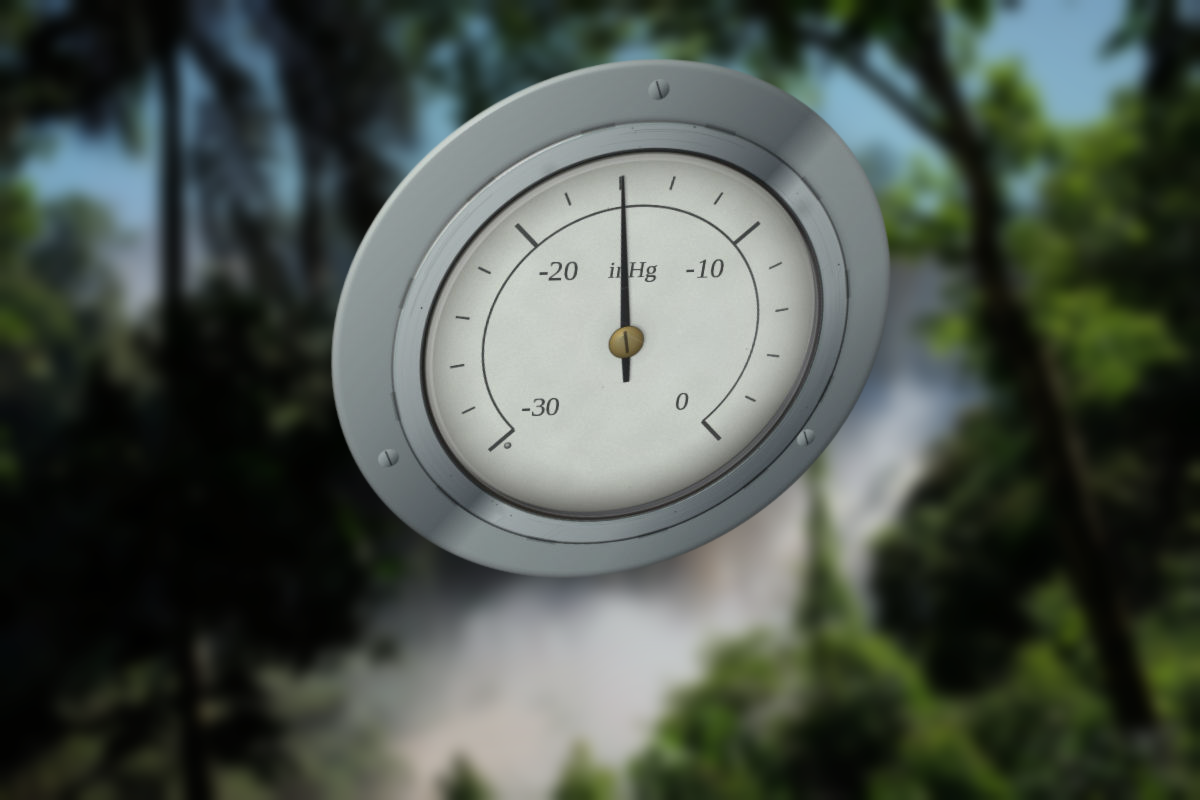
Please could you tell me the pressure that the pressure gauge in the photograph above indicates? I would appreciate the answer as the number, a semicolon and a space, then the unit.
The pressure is -16; inHg
